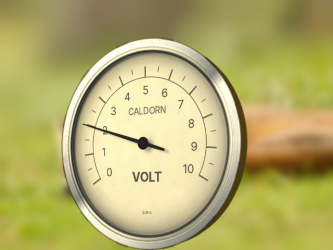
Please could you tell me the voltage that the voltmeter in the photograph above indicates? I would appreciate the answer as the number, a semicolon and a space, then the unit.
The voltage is 2; V
